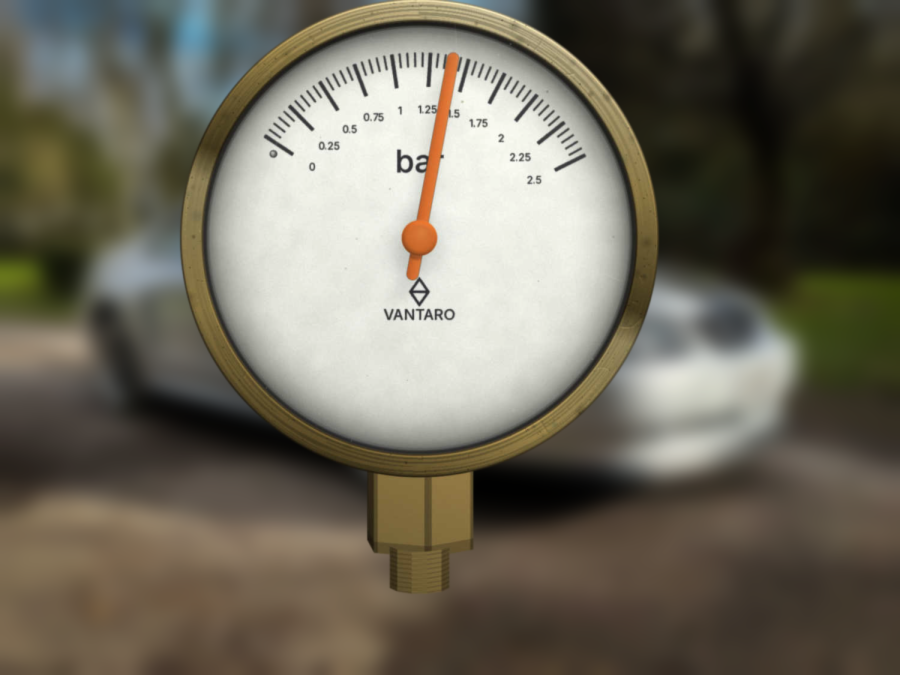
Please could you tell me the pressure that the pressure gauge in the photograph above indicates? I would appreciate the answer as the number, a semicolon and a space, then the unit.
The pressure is 1.4; bar
